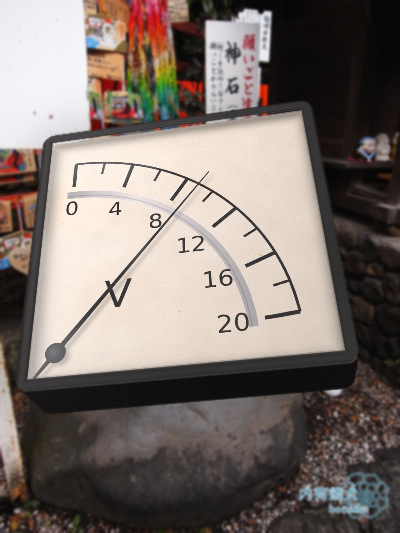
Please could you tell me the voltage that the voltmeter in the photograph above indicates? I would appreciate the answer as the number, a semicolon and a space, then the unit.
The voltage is 9; V
